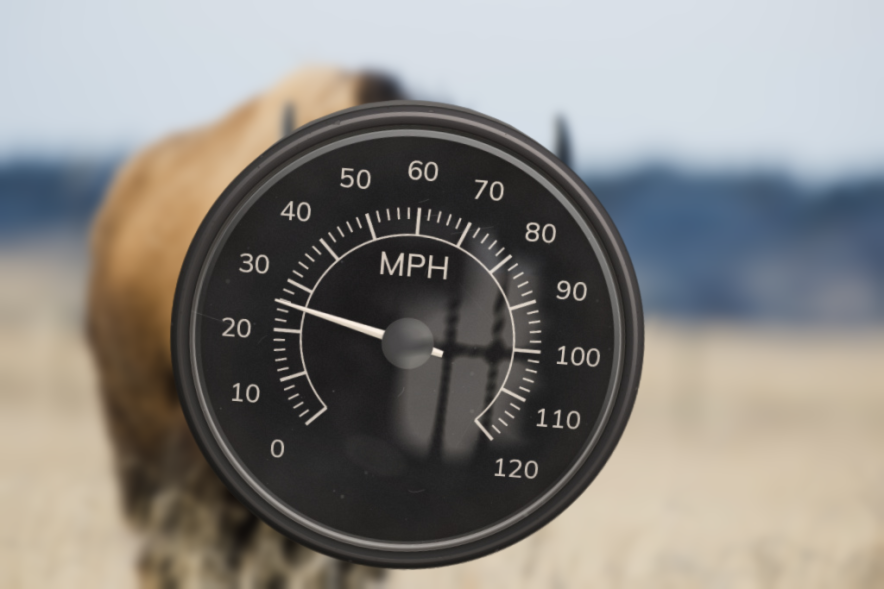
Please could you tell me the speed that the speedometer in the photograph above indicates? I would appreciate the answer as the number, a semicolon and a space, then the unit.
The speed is 26; mph
